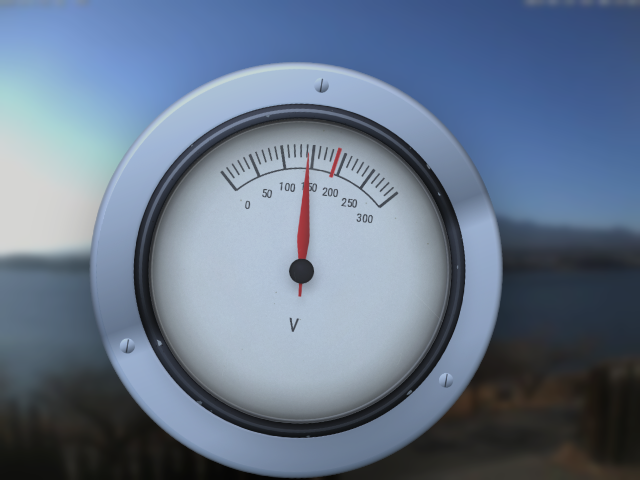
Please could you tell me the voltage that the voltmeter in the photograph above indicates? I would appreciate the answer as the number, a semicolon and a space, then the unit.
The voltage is 140; V
